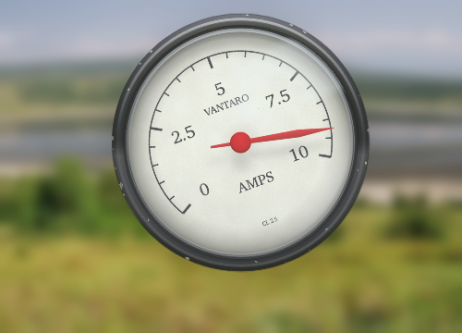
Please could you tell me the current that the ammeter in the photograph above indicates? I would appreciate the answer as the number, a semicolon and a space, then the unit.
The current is 9.25; A
